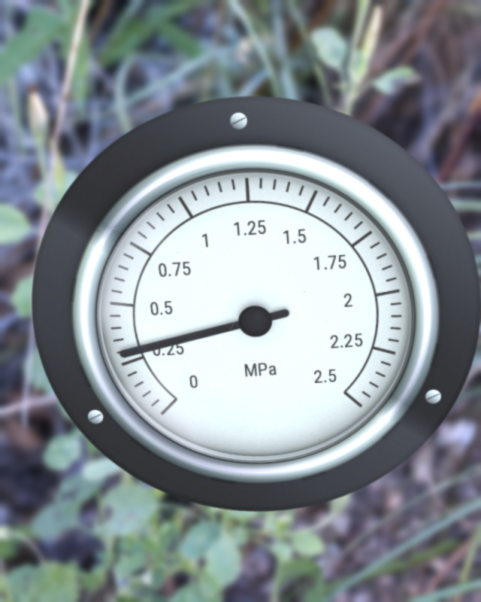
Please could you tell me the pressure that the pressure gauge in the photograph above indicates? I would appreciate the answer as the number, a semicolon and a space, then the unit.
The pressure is 0.3; MPa
